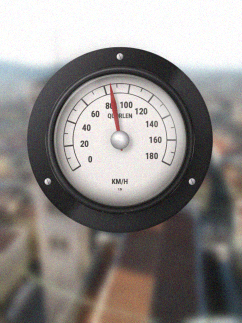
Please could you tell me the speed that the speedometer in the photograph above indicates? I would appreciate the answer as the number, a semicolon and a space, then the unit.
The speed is 85; km/h
